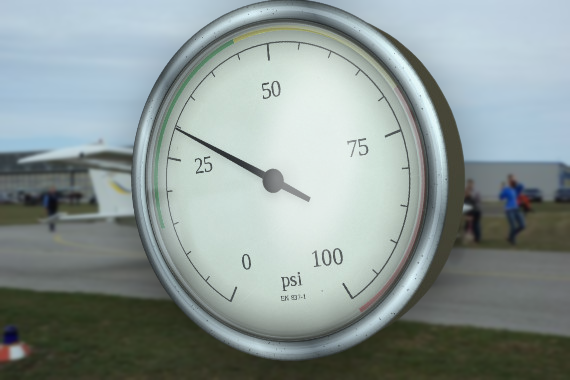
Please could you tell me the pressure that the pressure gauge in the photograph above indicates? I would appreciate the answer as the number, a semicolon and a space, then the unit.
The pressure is 30; psi
